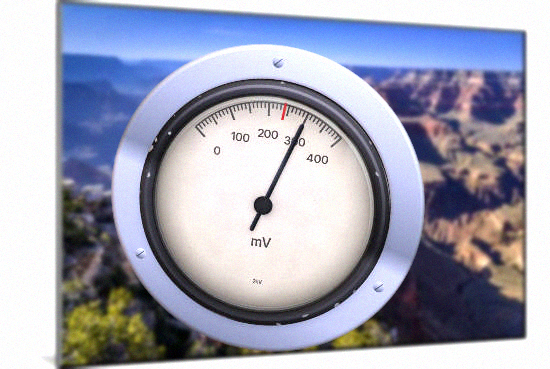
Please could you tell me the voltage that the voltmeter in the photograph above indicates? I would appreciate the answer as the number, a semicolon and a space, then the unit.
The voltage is 300; mV
